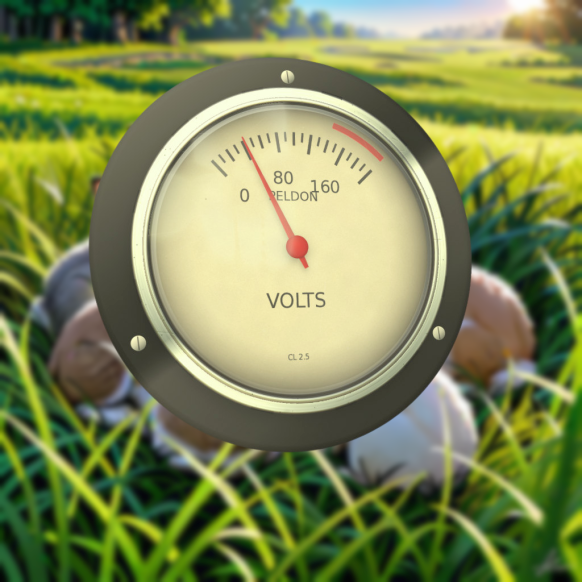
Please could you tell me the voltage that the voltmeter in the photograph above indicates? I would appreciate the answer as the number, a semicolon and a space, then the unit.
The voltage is 40; V
